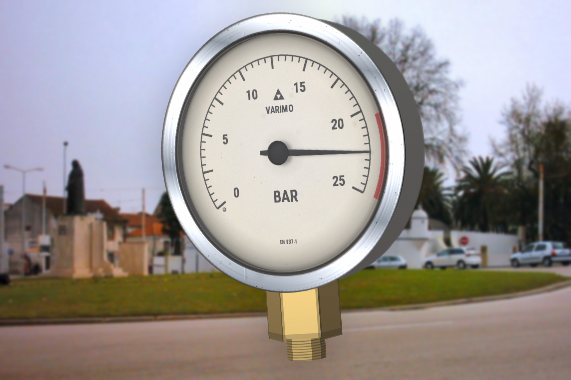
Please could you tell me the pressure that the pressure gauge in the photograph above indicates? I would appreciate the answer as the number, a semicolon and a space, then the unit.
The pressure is 22.5; bar
